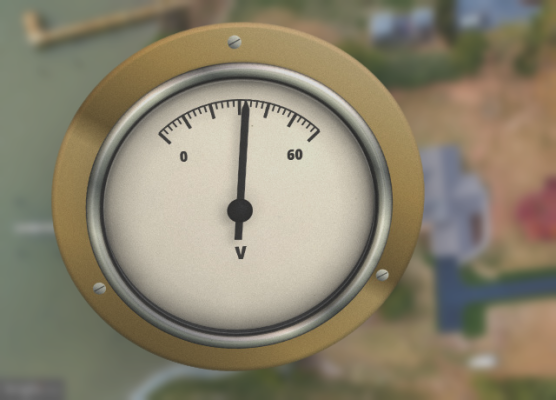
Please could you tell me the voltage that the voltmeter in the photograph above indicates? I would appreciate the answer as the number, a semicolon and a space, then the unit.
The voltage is 32; V
